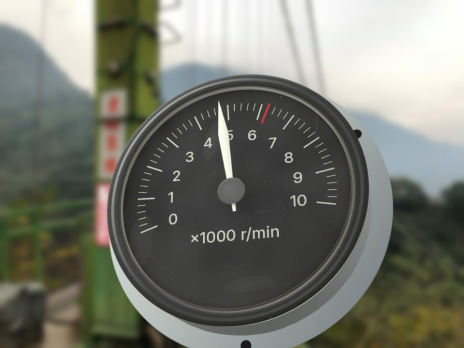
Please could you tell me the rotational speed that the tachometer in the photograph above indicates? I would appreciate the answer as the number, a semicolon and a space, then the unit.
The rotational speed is 4800; rpm
